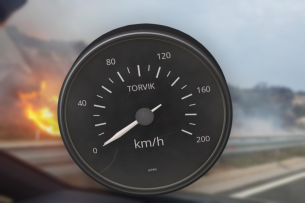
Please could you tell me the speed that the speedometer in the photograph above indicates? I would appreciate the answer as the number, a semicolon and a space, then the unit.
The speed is 0; km/h
